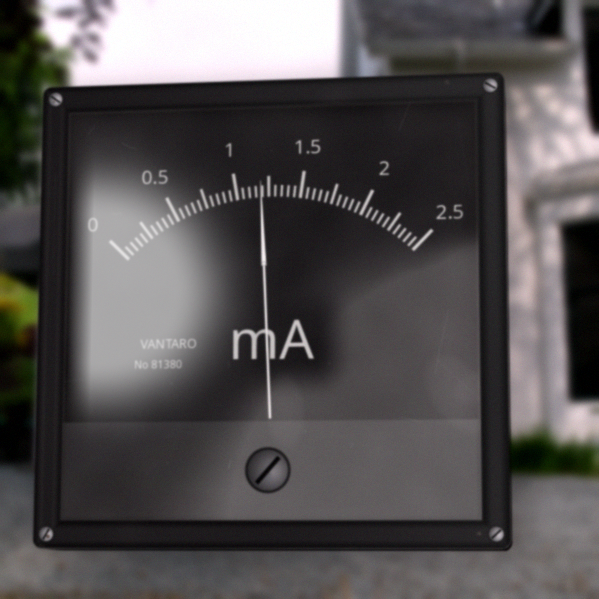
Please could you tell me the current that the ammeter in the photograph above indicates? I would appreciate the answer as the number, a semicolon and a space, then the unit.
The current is 1.2; mA
